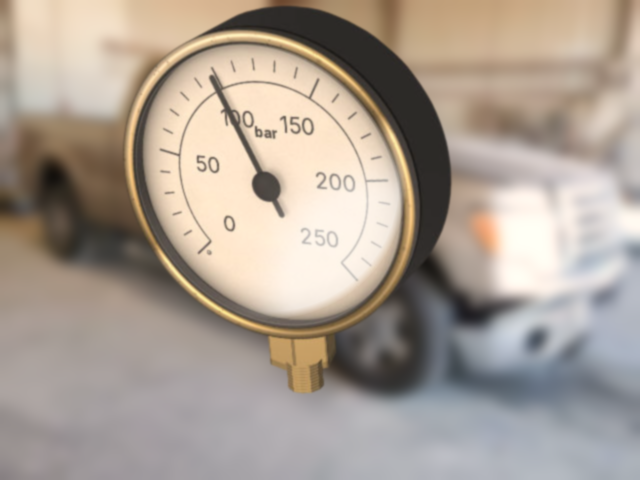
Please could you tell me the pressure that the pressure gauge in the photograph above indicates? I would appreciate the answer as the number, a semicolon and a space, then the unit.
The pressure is 100; bar
